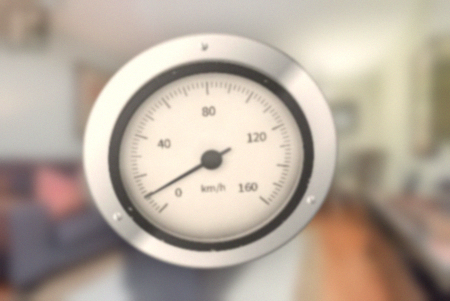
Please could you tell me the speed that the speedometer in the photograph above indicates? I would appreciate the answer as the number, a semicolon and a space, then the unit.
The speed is 10; km/h
